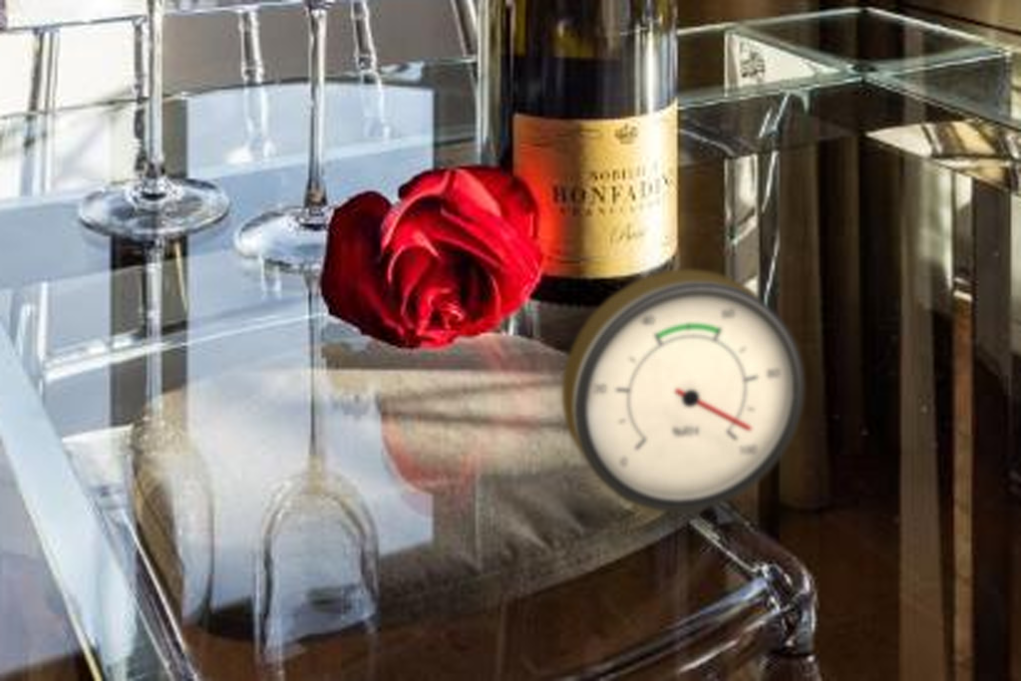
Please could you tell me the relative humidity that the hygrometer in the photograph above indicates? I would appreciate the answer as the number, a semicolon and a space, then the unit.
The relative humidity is 95; %
